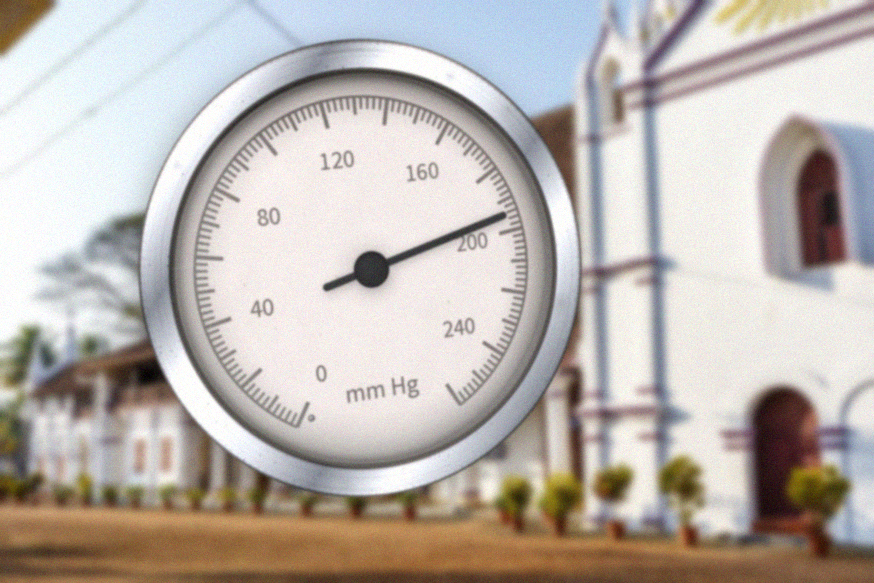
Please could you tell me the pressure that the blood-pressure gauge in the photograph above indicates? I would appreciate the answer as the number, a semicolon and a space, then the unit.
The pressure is 194; mmHg
